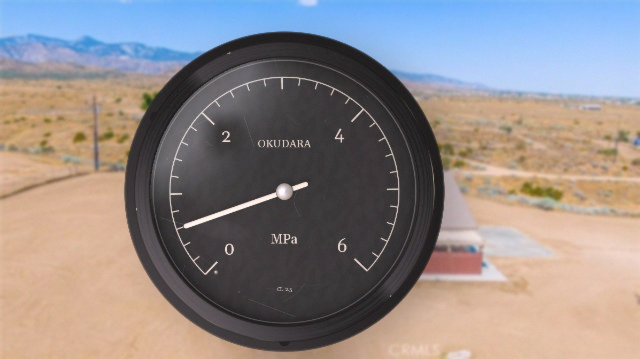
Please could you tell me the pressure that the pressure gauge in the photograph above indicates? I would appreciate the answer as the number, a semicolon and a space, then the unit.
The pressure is 0.6; MPa
